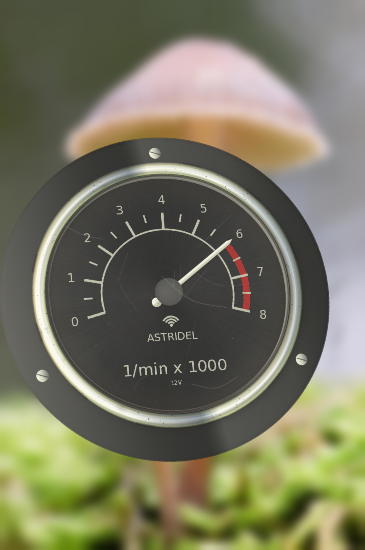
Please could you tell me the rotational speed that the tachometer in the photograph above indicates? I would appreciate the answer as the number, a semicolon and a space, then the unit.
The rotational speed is 6000; rpm
